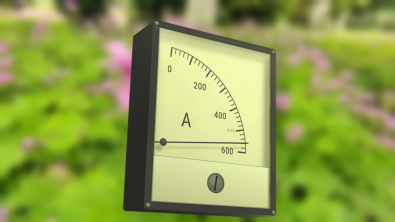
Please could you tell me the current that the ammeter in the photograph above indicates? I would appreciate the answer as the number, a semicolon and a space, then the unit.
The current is 560; A
